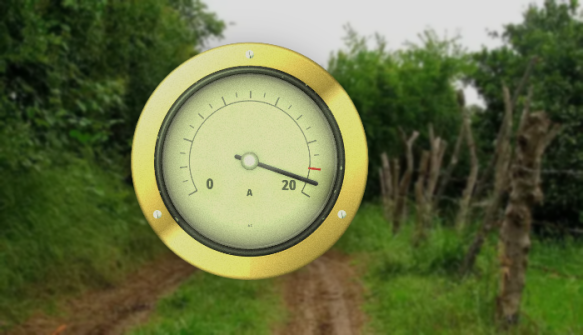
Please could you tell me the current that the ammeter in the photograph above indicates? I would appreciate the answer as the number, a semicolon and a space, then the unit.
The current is 19; A
